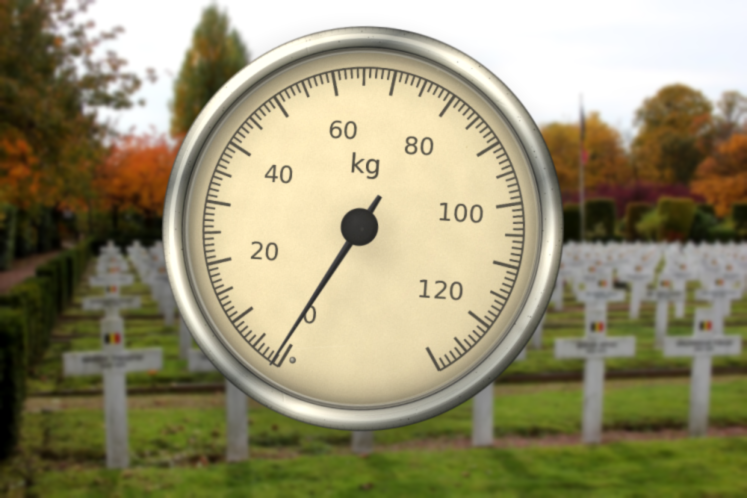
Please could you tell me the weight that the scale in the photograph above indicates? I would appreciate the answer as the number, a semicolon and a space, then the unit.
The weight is 1; kg
